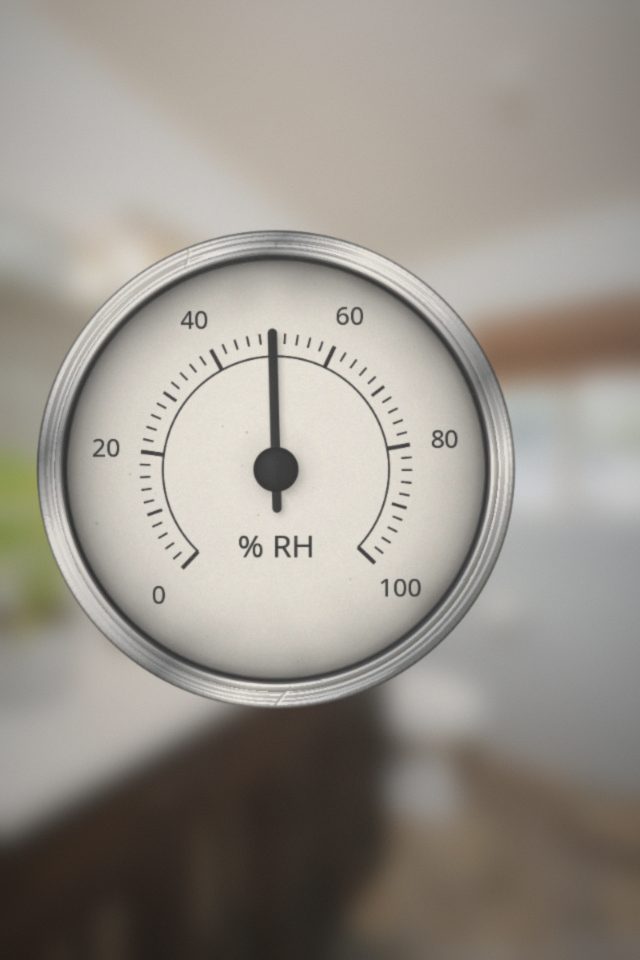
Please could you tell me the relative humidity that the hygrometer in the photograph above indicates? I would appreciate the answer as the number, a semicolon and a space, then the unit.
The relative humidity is 50; %
